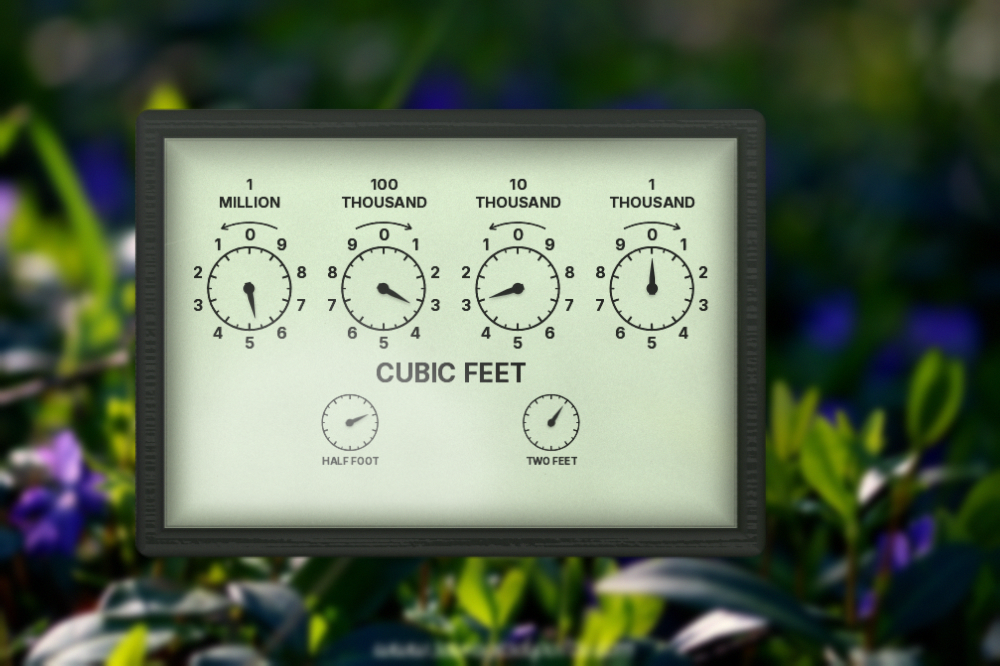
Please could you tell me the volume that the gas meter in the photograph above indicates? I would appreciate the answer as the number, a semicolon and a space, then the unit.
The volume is 533000; ft³
